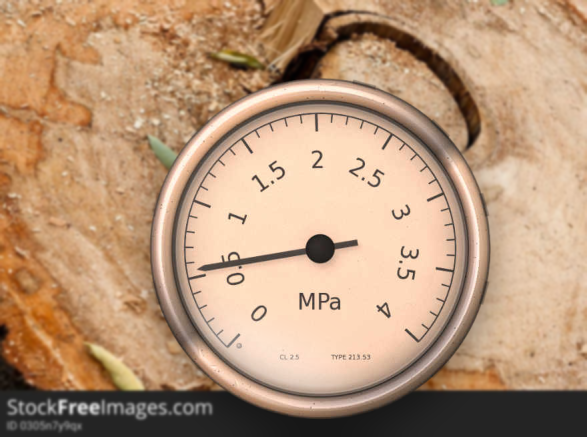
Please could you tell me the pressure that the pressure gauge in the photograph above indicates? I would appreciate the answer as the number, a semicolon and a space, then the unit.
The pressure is 0.55; MPa
